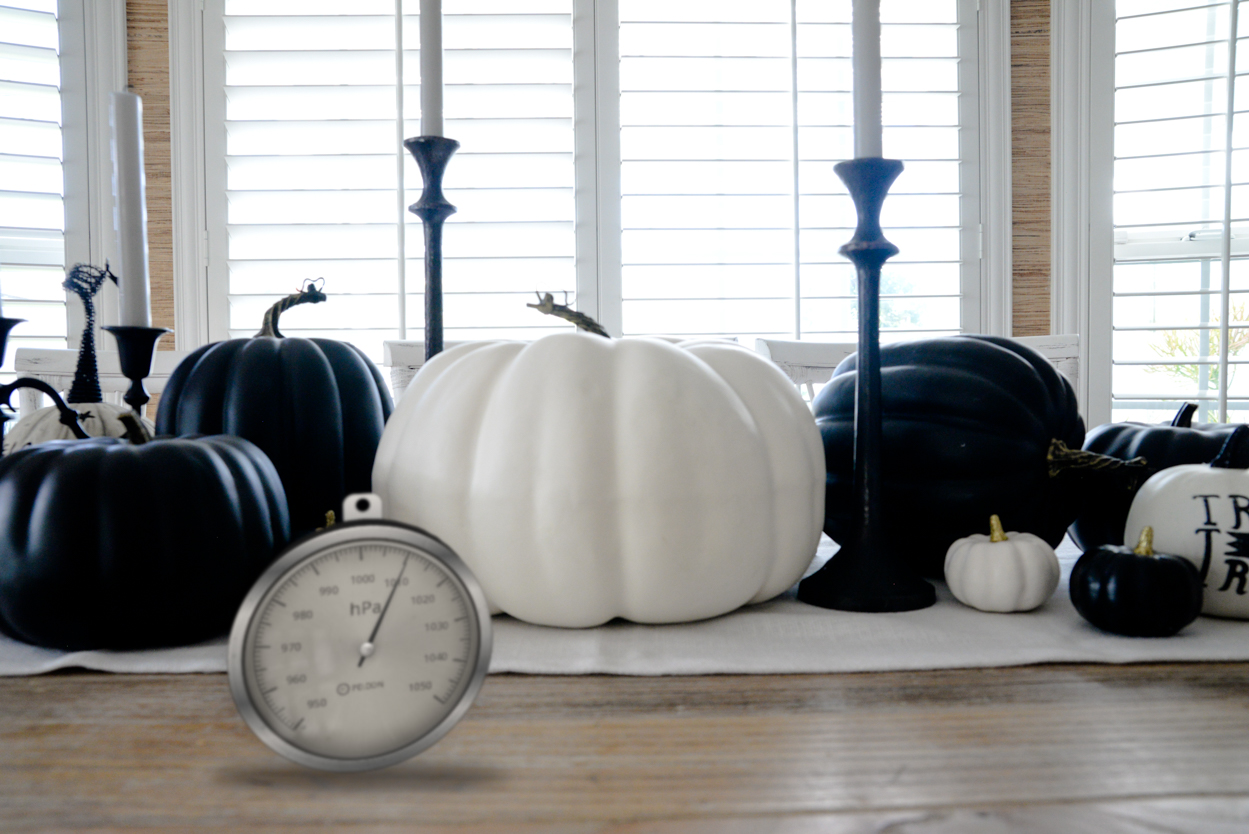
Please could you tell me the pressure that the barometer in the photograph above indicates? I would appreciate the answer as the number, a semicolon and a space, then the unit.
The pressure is 1010; hPa
